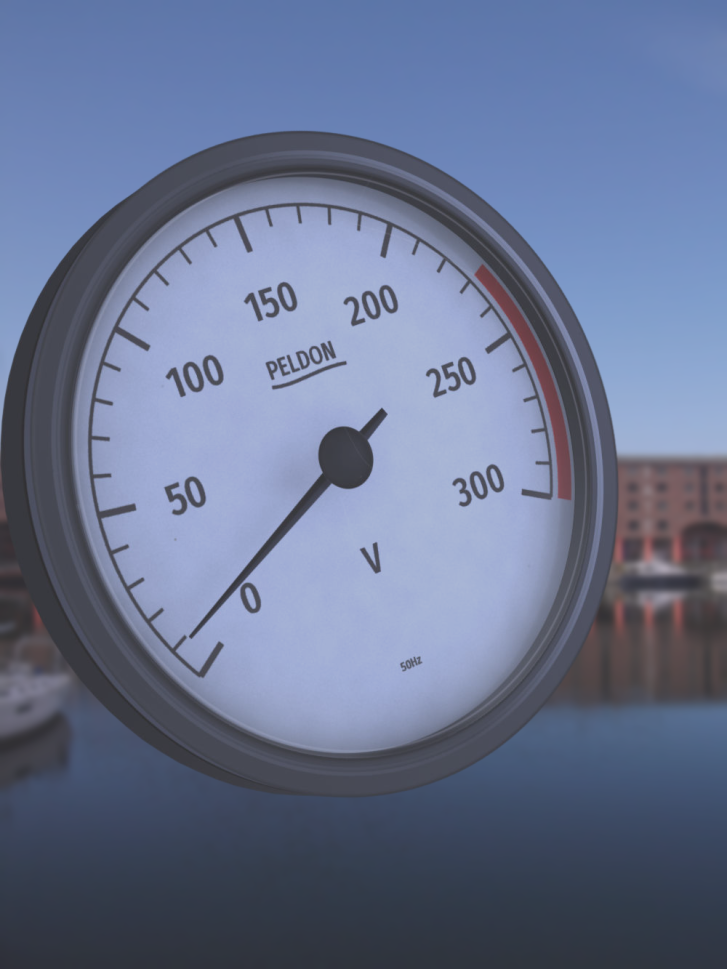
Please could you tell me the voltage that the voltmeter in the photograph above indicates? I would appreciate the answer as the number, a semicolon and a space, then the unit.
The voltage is 10; V
